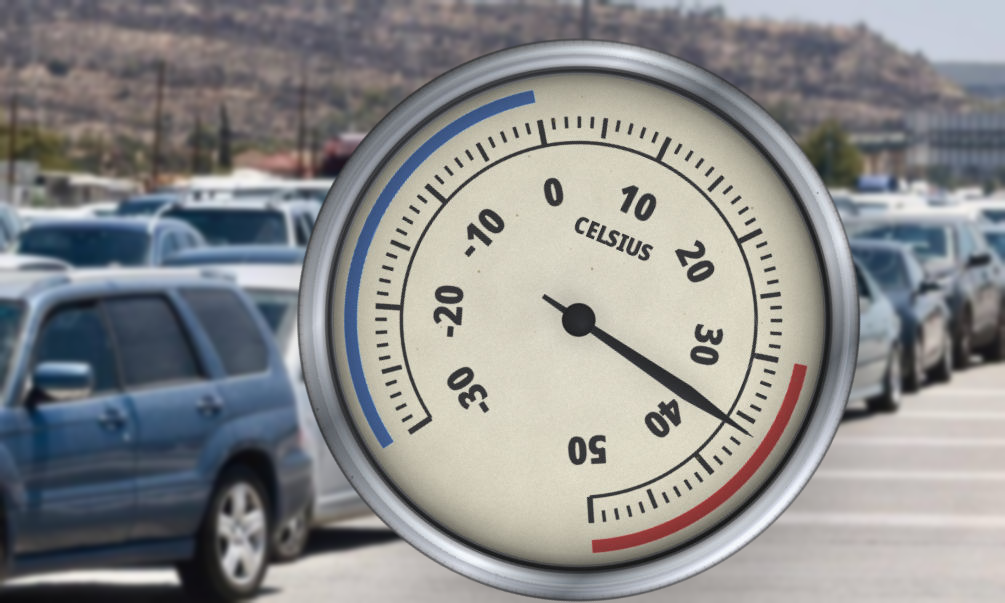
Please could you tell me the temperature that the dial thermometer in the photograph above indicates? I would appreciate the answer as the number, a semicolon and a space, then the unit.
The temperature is 36; °C
